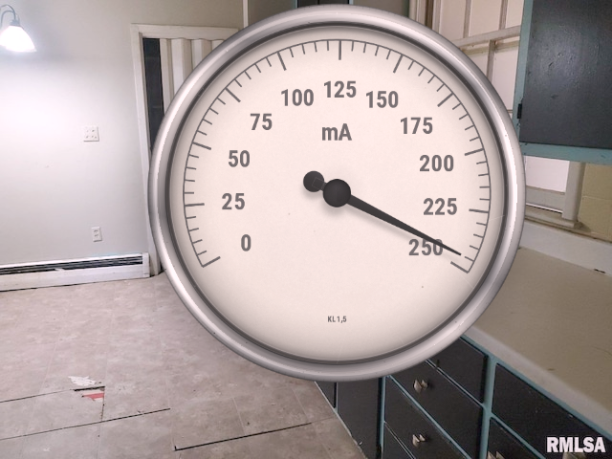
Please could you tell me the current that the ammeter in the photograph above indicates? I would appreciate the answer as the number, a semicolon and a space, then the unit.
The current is 245; mA
